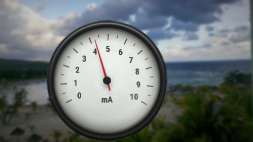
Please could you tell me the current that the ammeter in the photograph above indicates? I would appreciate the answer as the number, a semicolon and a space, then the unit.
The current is 4.25; mA
